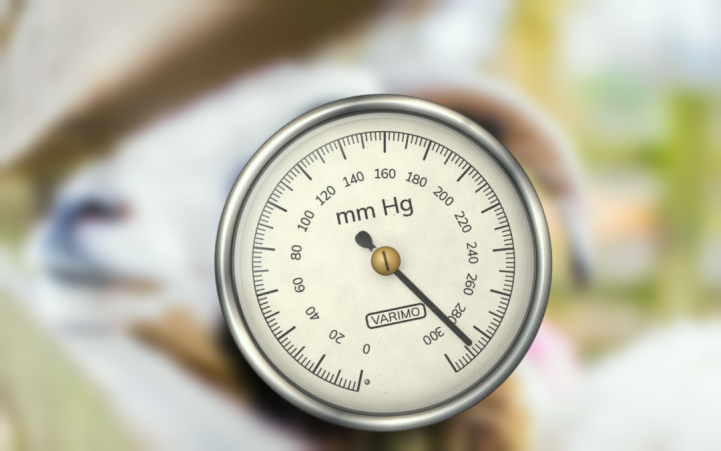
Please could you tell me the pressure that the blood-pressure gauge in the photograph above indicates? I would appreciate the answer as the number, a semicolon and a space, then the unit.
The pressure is 288; mmHg
